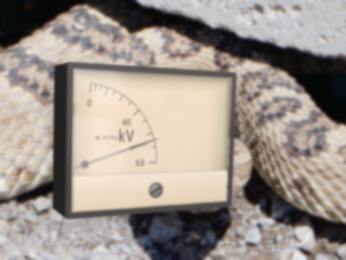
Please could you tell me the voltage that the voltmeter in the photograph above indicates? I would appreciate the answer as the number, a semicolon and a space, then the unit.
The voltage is 52.5; kV
